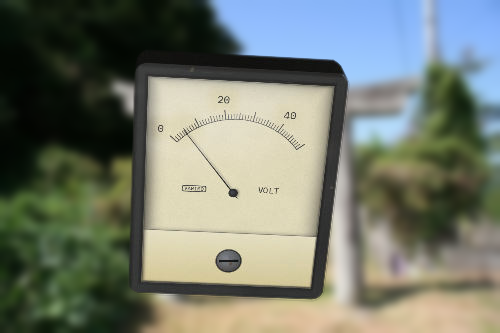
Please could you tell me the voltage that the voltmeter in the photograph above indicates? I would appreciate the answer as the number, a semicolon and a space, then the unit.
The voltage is 5; V
